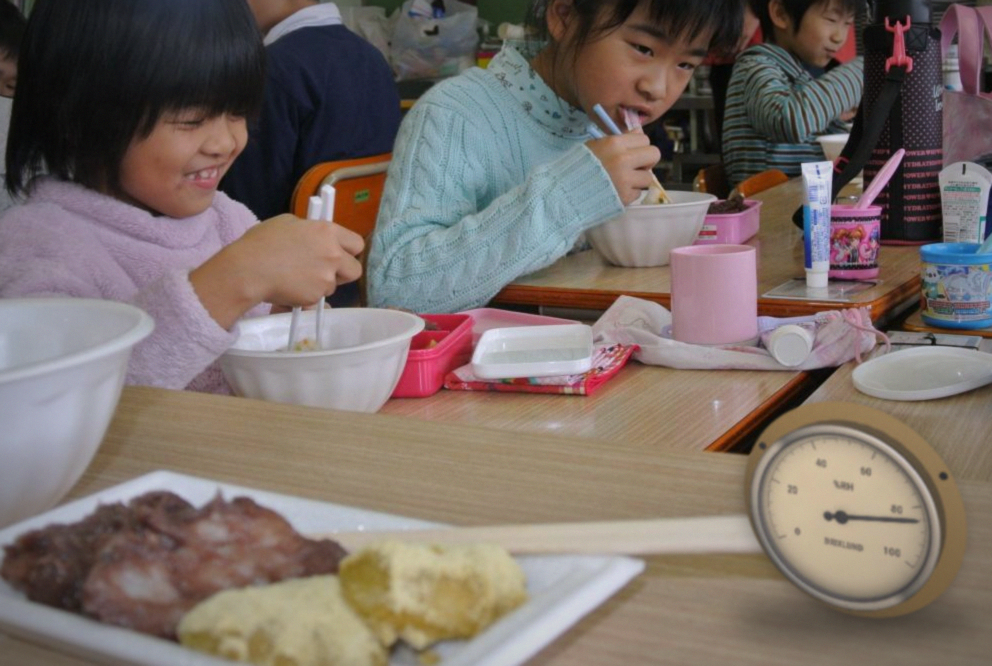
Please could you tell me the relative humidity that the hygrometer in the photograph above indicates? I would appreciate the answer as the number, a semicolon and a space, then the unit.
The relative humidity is 84; %
